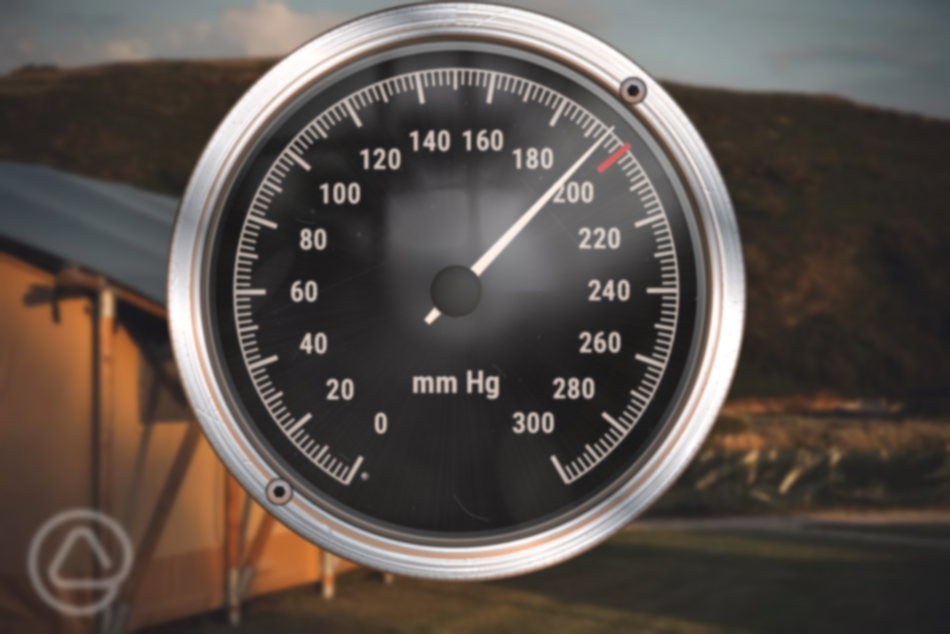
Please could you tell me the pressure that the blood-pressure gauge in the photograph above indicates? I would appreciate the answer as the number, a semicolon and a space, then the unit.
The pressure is 194; mmHg
